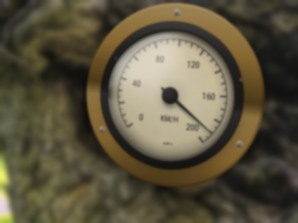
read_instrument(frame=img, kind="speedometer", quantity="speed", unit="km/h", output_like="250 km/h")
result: 190 km/h
